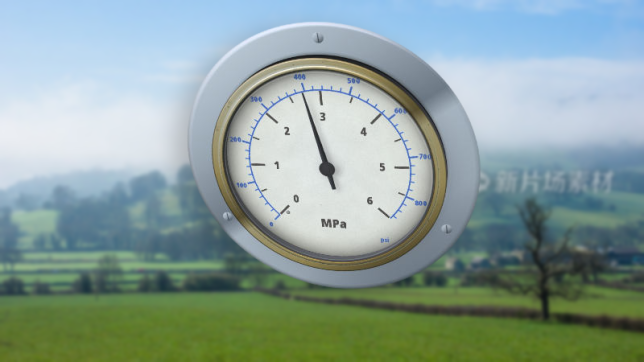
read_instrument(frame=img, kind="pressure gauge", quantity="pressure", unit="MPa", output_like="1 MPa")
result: 2.75 MPa
